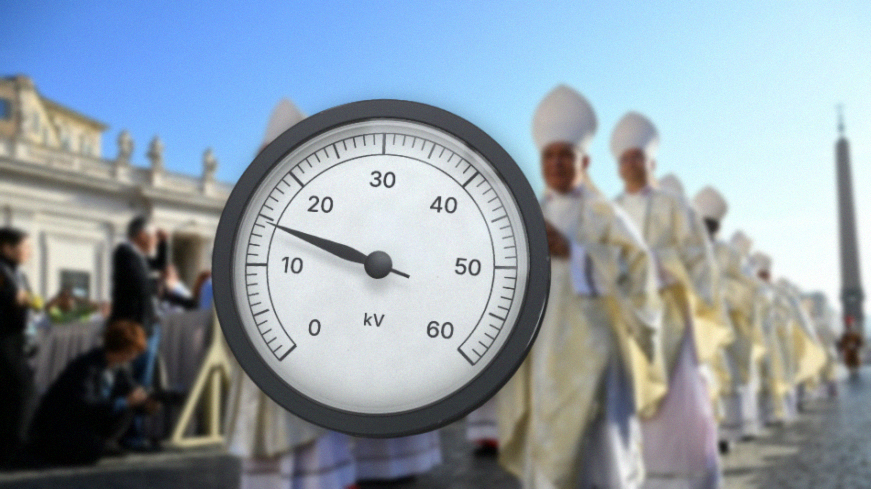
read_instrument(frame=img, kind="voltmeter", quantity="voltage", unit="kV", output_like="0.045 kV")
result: 14.5 kV
